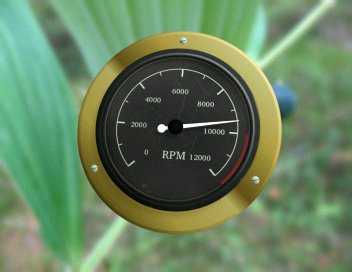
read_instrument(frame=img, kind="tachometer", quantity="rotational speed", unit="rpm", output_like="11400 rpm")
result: 9500 rpm
